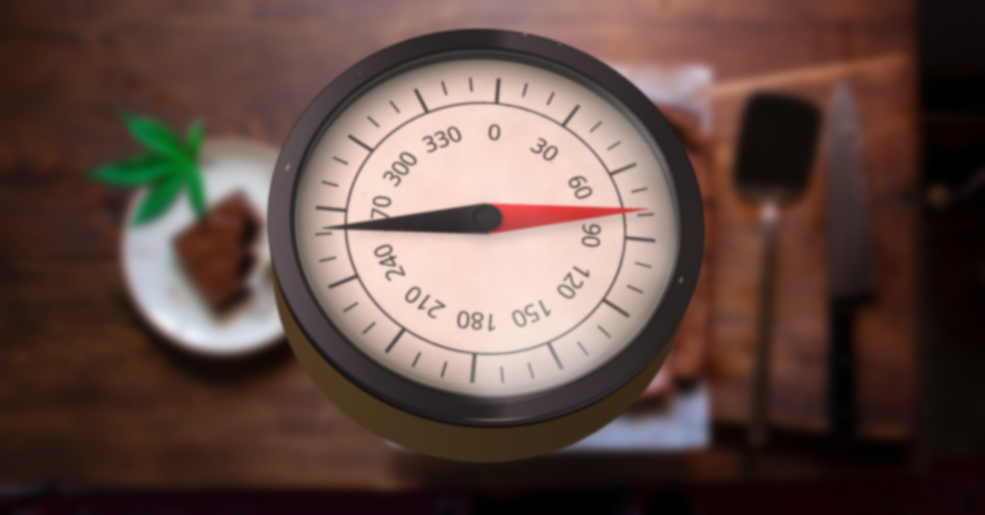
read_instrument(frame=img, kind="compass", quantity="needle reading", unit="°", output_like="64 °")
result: 80 °
